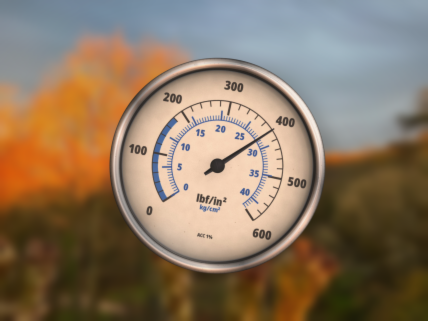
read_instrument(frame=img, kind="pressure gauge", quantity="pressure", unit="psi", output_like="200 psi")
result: 400 psi
